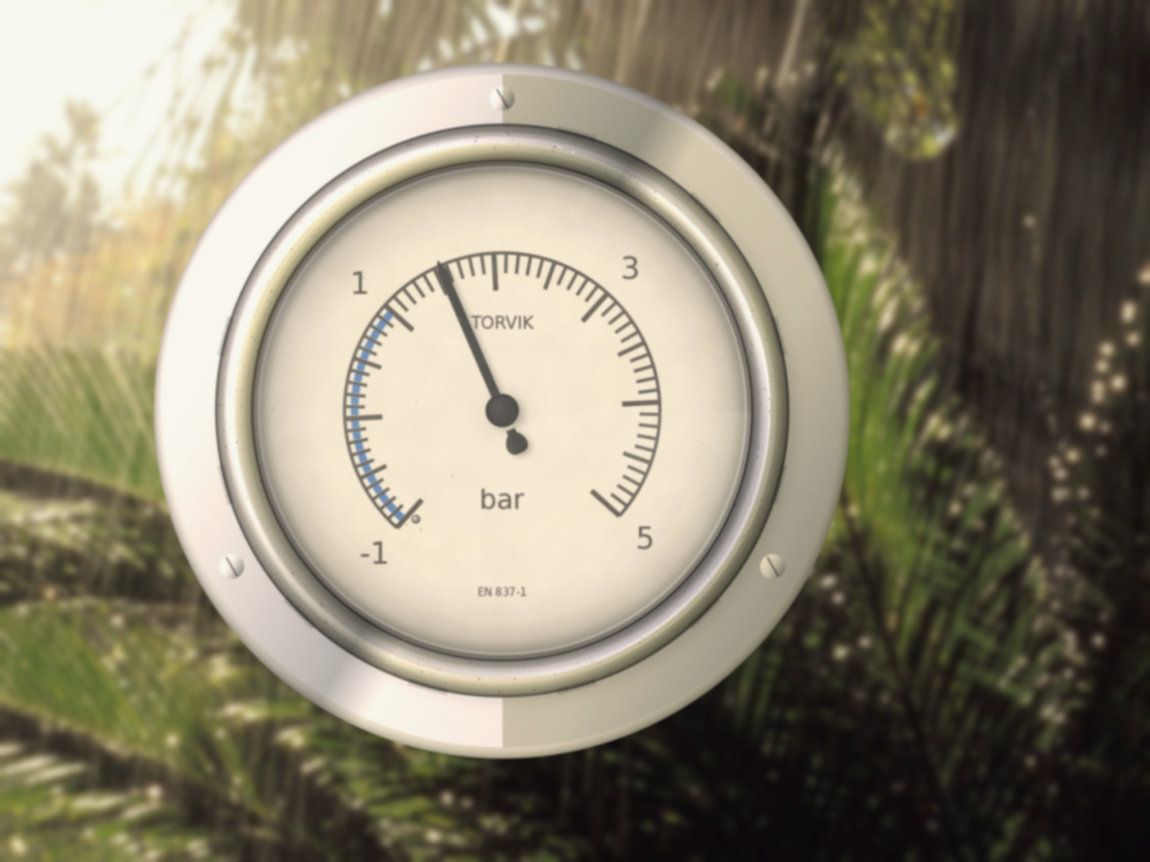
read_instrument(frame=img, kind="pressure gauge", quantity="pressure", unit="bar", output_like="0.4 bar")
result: 1.55 bar
